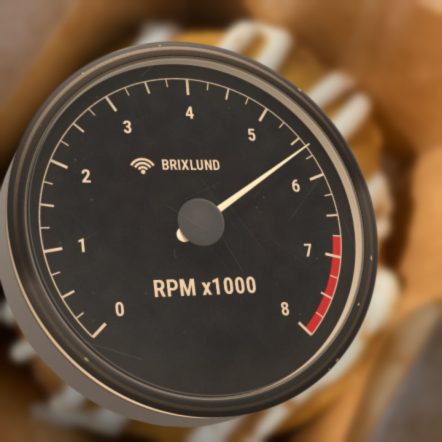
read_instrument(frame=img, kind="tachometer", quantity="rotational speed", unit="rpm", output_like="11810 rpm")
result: 5625 rpm
